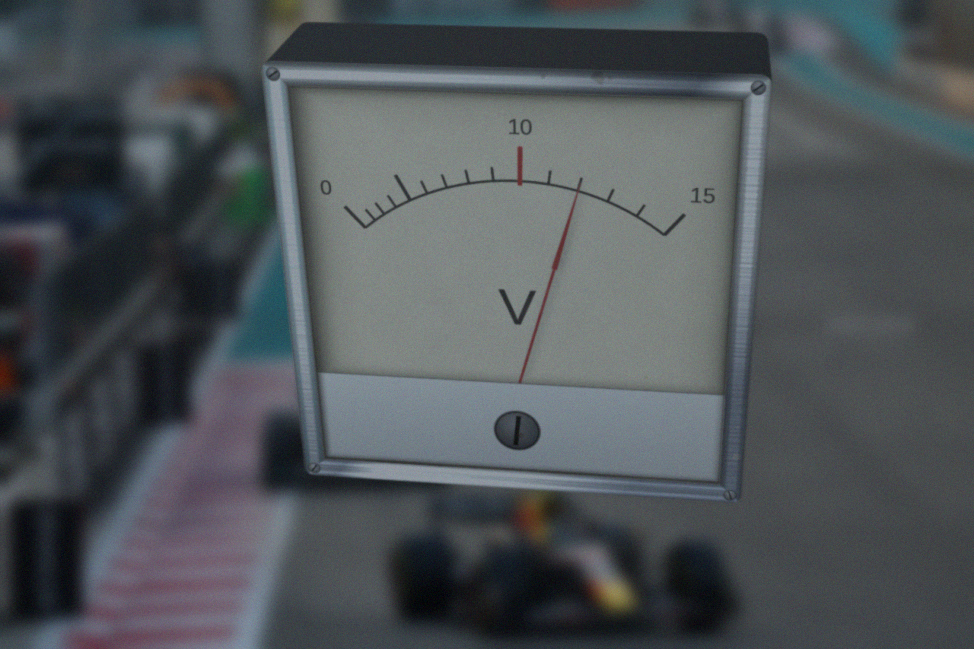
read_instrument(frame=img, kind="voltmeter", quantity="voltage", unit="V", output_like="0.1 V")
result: 12 V
